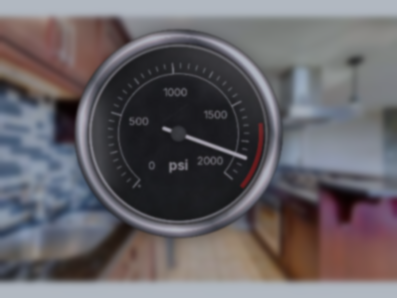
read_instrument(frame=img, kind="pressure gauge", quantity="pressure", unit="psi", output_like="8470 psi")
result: 1850 psi
